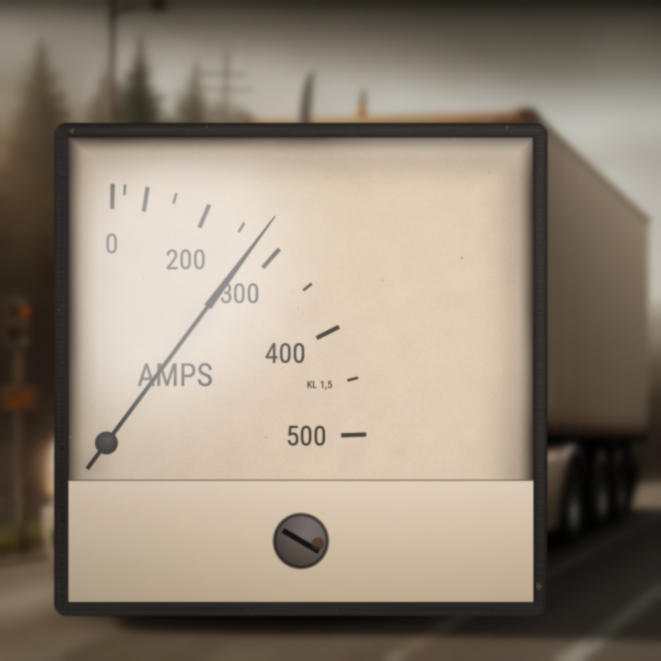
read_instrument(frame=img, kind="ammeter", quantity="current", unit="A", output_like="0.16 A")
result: 275 A
